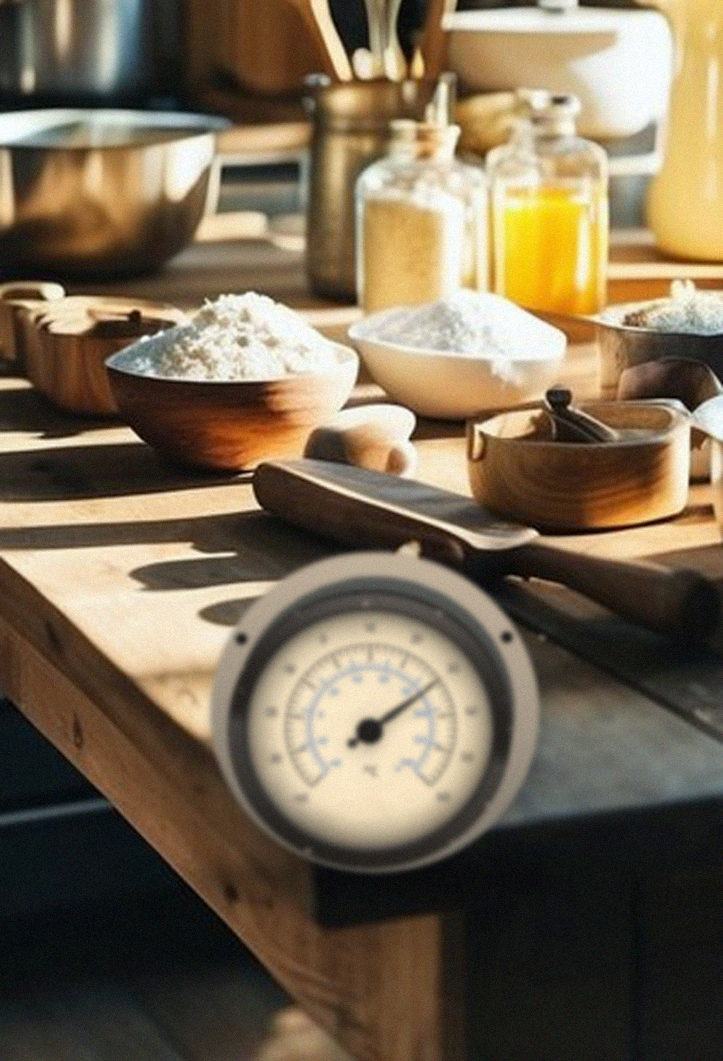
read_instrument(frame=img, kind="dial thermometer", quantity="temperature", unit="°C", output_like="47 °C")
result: 30 °C
